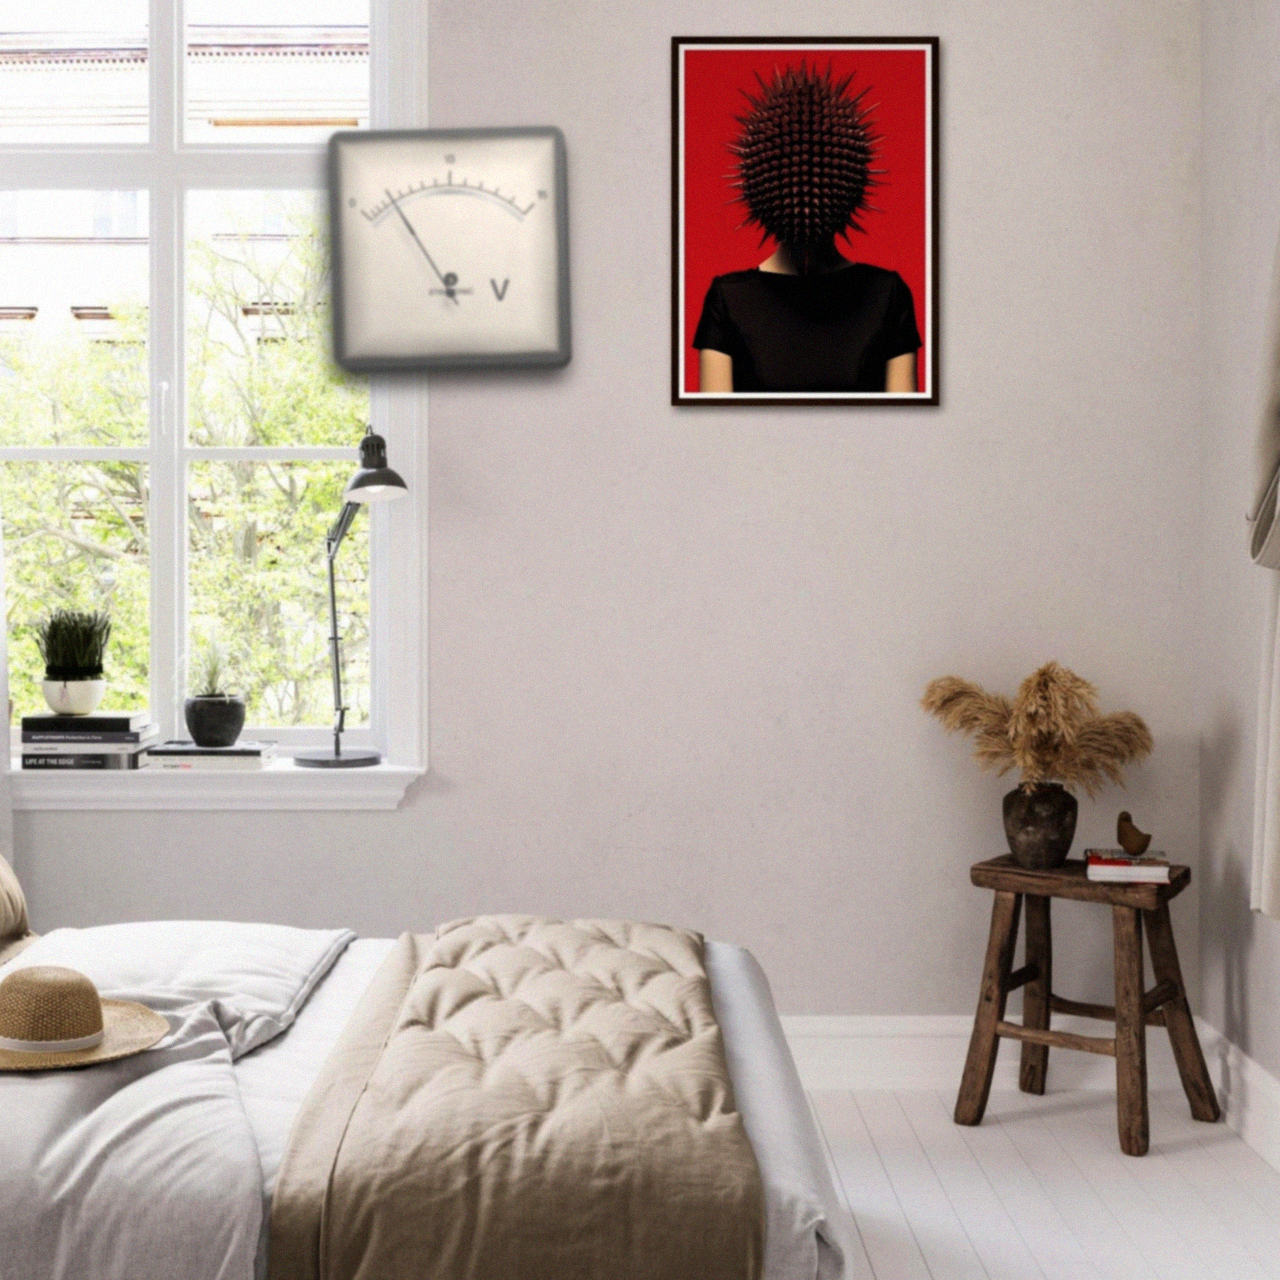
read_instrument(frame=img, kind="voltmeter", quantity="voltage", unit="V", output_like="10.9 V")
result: 5 V
